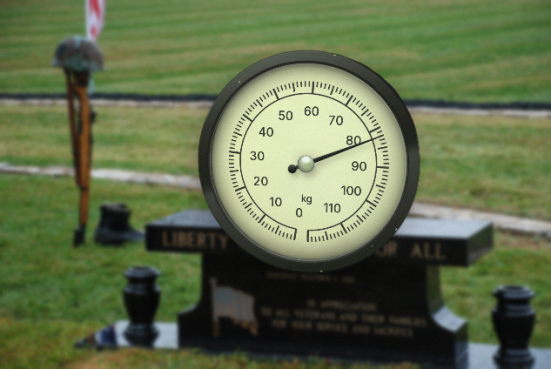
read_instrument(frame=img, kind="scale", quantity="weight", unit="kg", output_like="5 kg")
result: 82 kg
